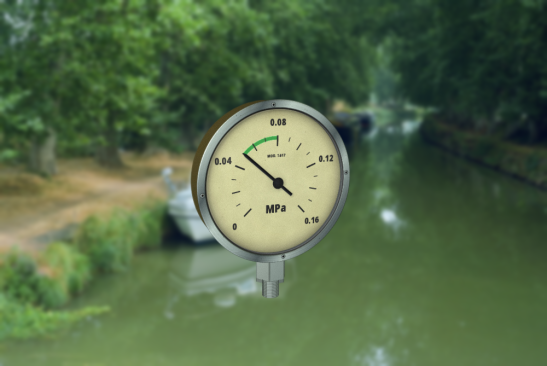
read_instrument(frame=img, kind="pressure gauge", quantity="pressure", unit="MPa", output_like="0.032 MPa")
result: 0.05 MPa
